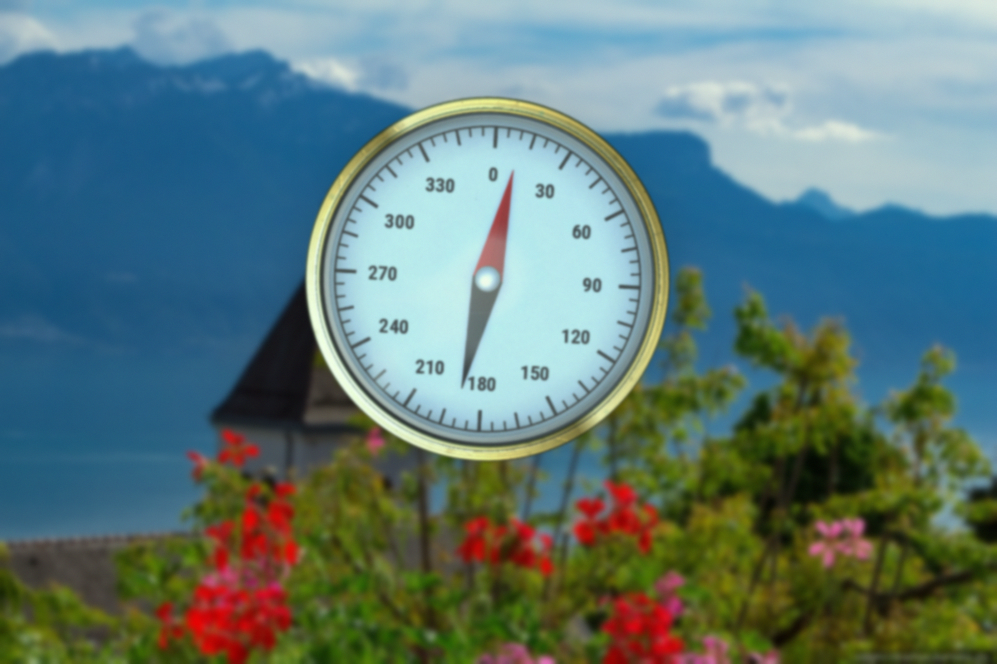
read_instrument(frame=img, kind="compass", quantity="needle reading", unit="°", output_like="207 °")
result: 10 °
